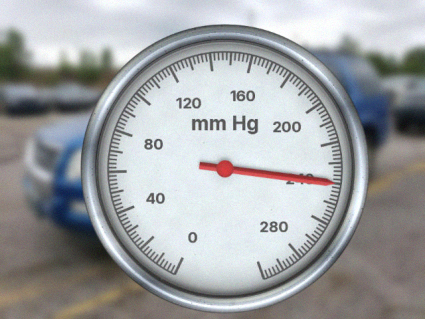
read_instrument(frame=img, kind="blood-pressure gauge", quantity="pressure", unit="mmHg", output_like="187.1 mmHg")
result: 240 mmHg
